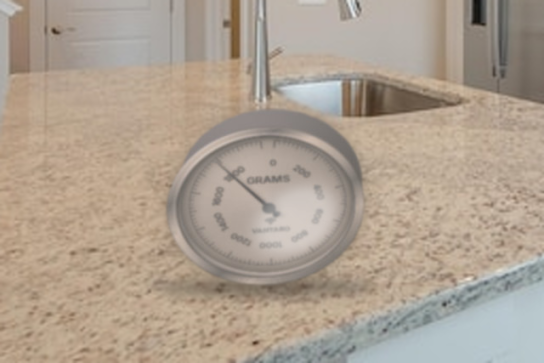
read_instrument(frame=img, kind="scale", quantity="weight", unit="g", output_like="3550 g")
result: 1800 g
